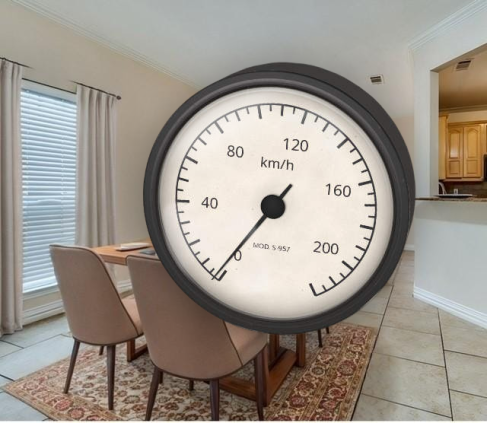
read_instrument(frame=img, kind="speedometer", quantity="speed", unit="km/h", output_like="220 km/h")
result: 2.5 km/h
